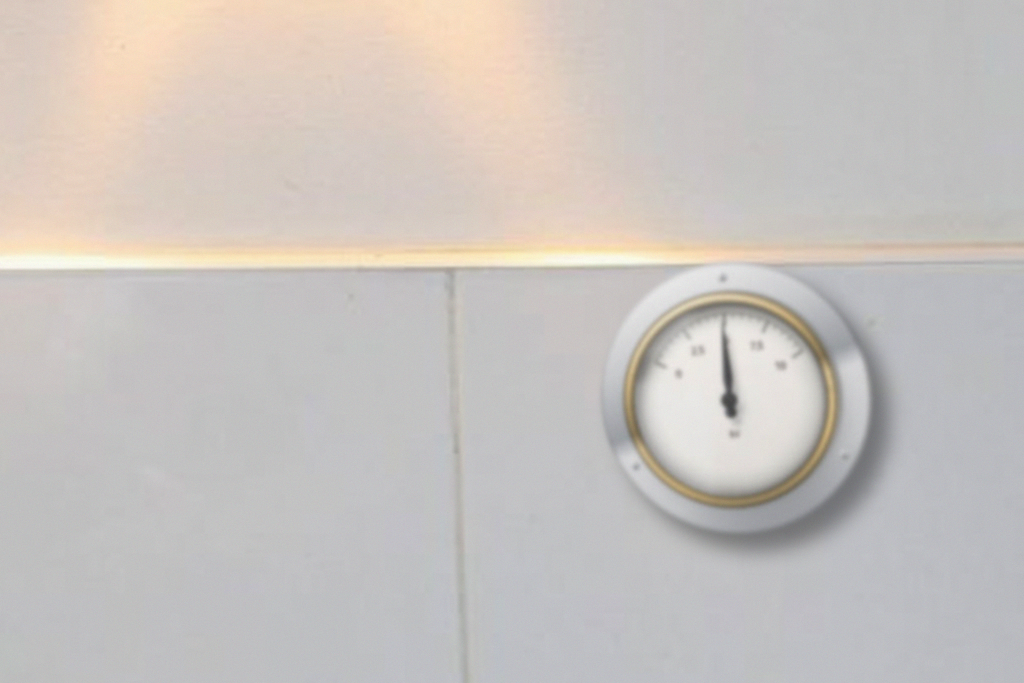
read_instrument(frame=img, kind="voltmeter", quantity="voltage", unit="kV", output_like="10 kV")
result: 5 kV
